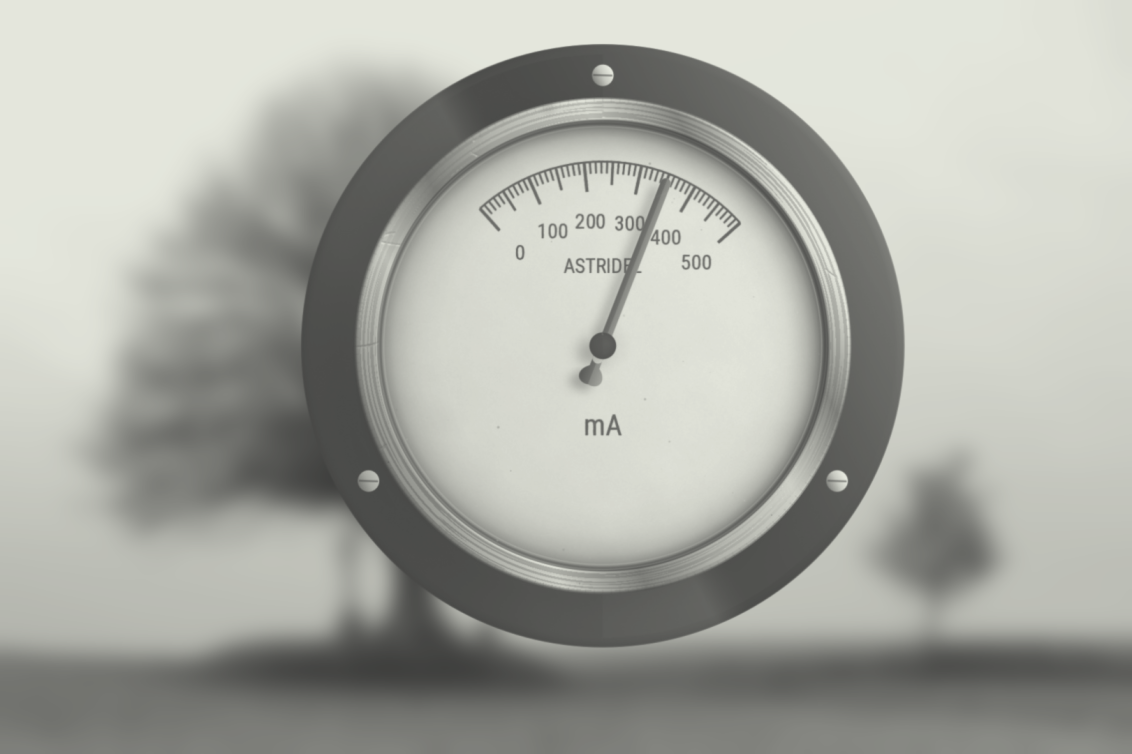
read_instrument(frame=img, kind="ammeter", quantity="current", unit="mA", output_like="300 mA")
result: 350 mA
